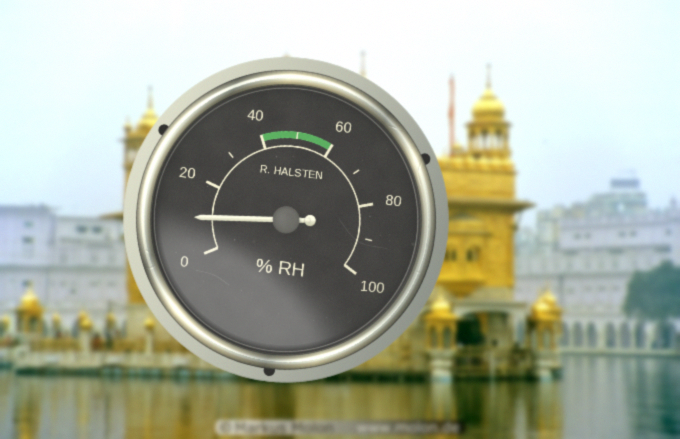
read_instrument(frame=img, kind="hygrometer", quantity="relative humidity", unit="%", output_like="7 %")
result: 10 %
